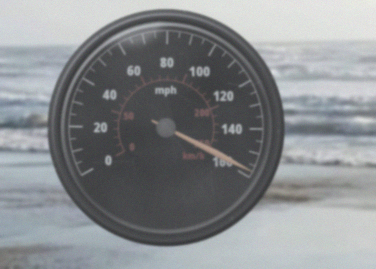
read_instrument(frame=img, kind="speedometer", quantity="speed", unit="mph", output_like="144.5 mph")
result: 157.5 mph
